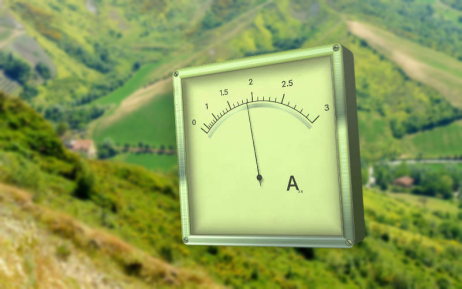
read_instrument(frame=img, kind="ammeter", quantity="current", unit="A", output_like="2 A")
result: 1.9 A
